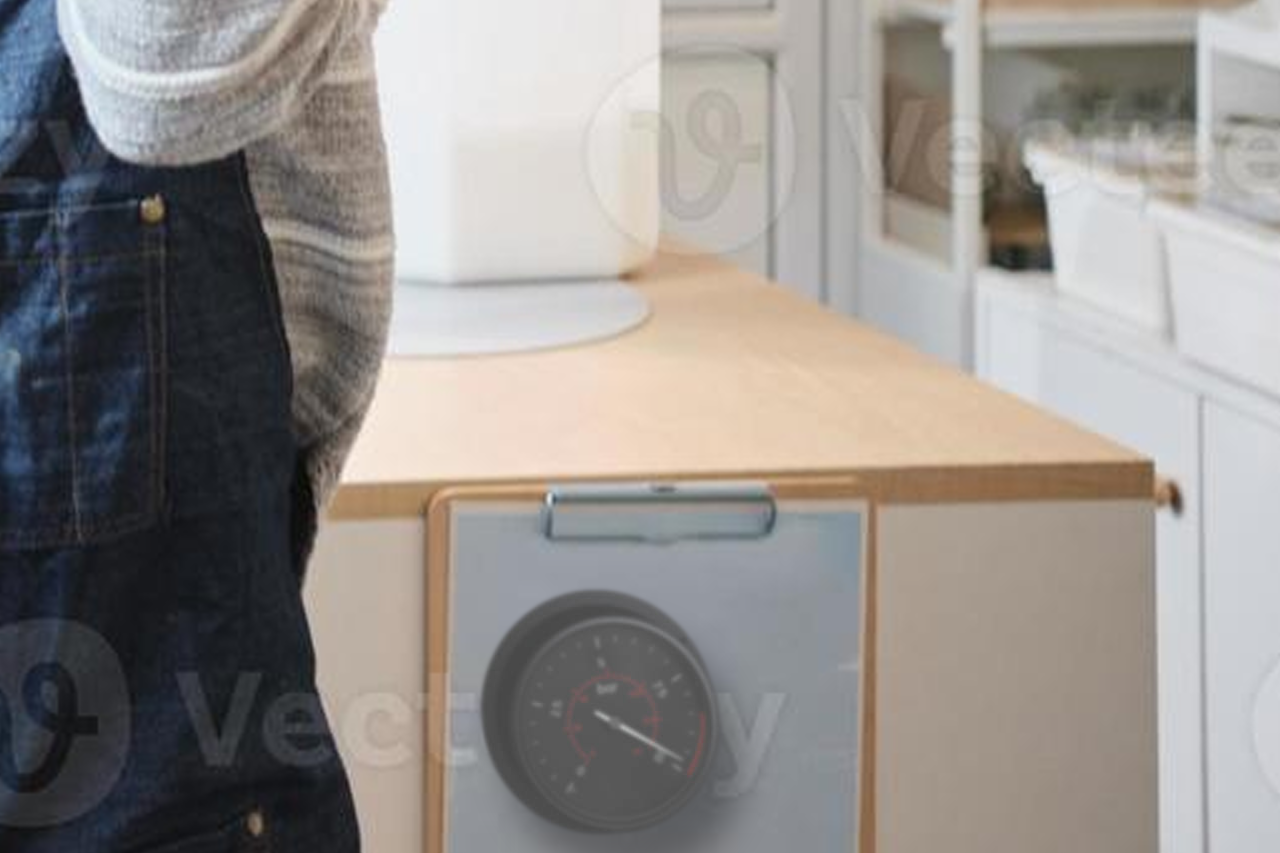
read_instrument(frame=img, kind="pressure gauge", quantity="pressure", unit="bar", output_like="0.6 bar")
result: 9.75 bar
